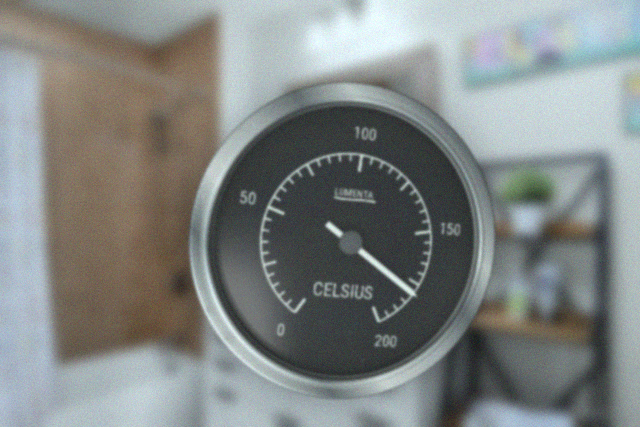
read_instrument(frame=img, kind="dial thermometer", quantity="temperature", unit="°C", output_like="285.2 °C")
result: 180 °C
